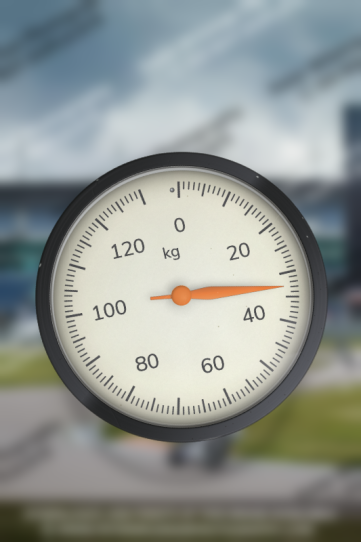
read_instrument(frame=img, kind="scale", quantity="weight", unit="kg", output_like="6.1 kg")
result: 33 kg
